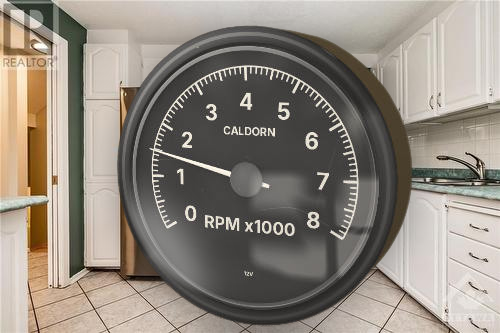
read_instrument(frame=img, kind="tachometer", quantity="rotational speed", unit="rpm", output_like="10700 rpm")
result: 1500 rpm
